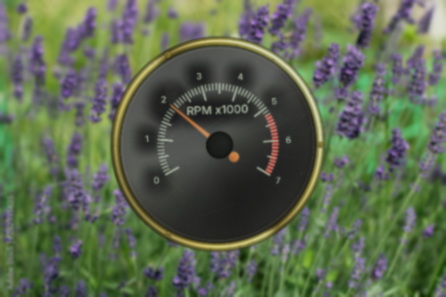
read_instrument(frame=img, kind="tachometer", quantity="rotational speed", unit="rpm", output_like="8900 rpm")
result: 2000 rpm
